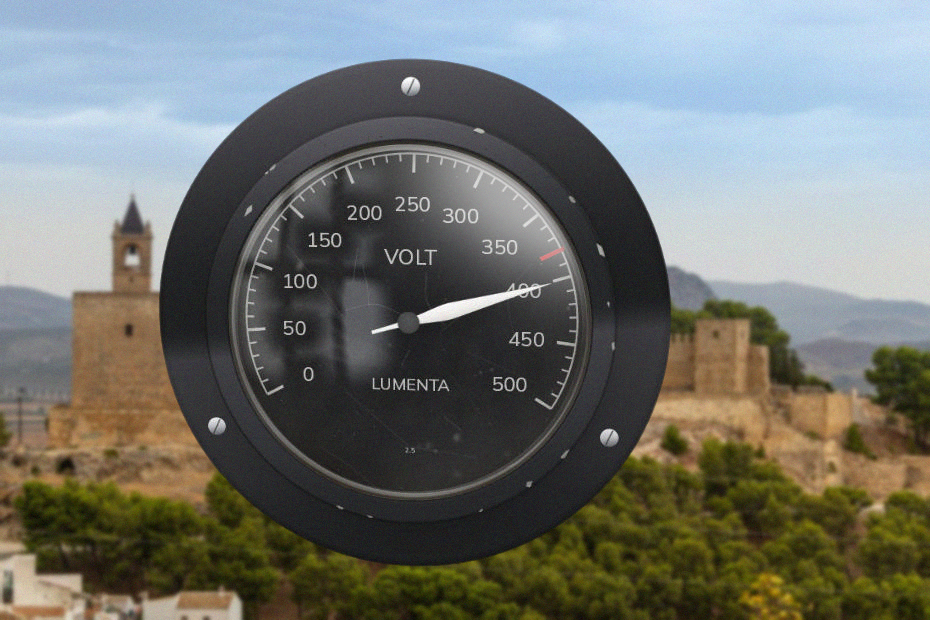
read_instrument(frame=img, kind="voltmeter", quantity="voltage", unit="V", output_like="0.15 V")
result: 400 V
